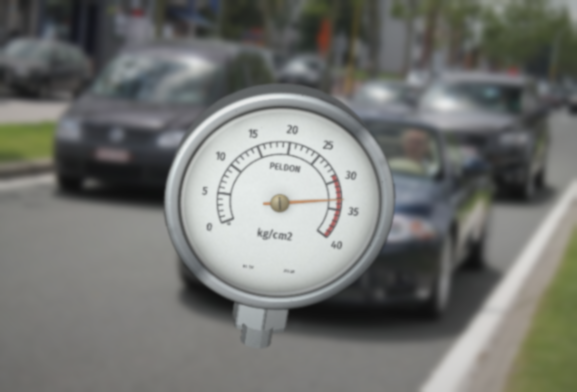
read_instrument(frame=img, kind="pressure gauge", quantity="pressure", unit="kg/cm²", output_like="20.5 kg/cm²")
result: 33 kg/cm²
